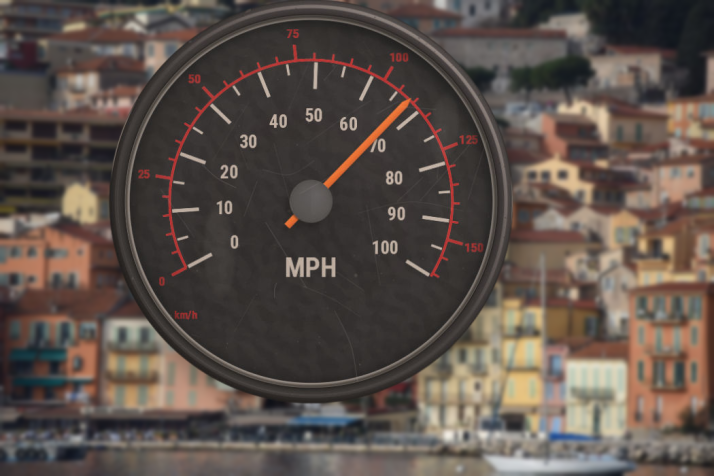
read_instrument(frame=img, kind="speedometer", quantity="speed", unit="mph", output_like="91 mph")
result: 67.5 mph
